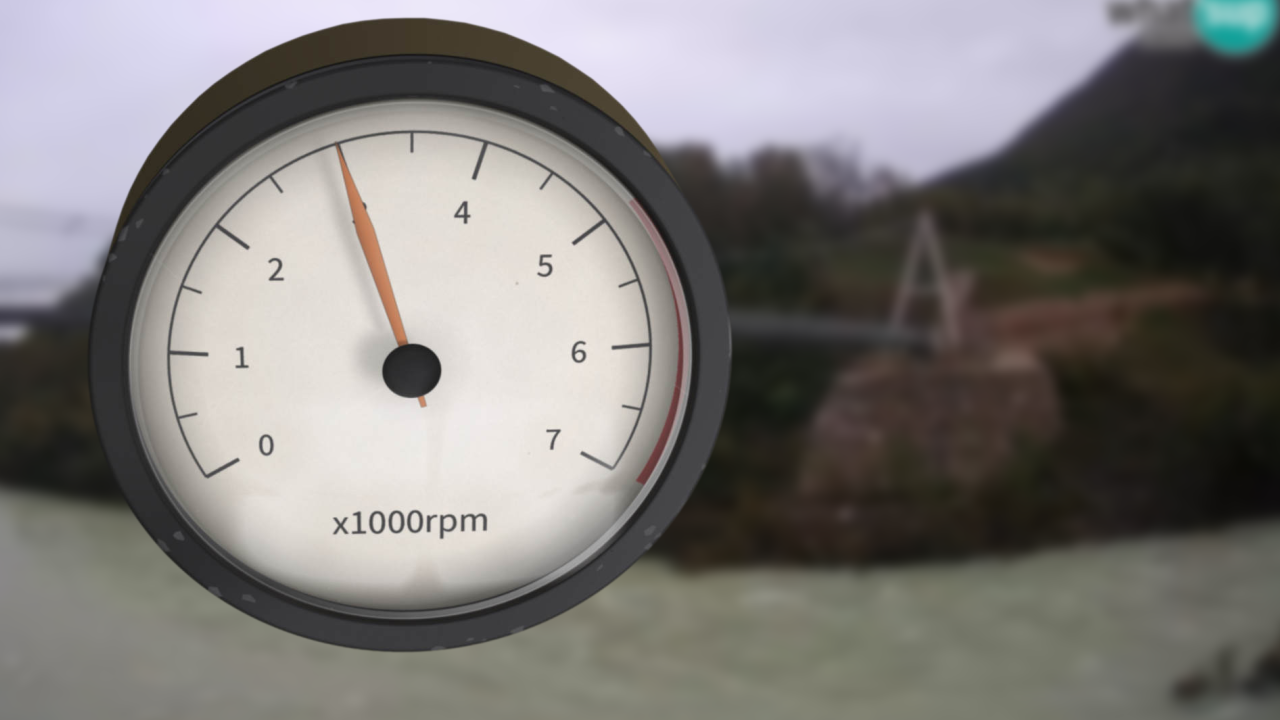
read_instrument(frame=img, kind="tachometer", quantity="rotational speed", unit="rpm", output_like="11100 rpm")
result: 3000 rpm
